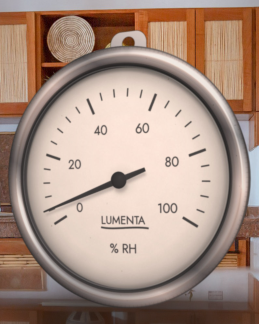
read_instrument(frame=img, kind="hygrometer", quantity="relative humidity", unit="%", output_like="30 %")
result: 4 %
